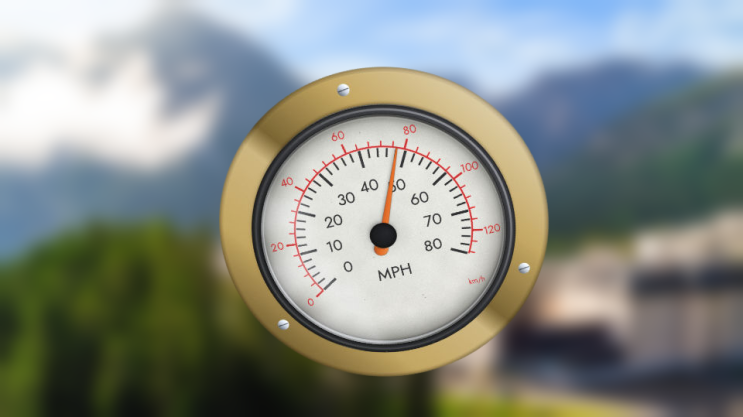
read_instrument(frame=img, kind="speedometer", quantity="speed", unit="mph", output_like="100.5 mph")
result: 48 mph
